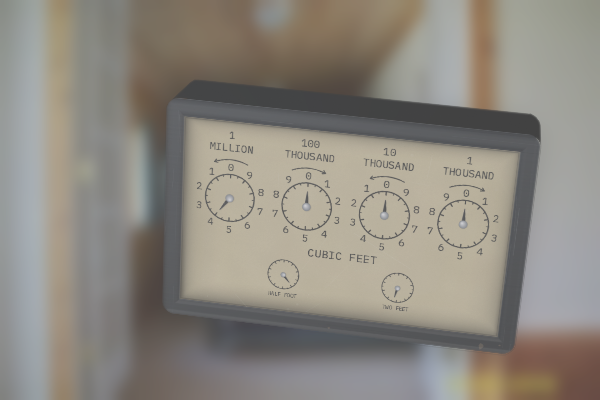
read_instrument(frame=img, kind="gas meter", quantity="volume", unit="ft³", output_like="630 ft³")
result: 400000 ft³
